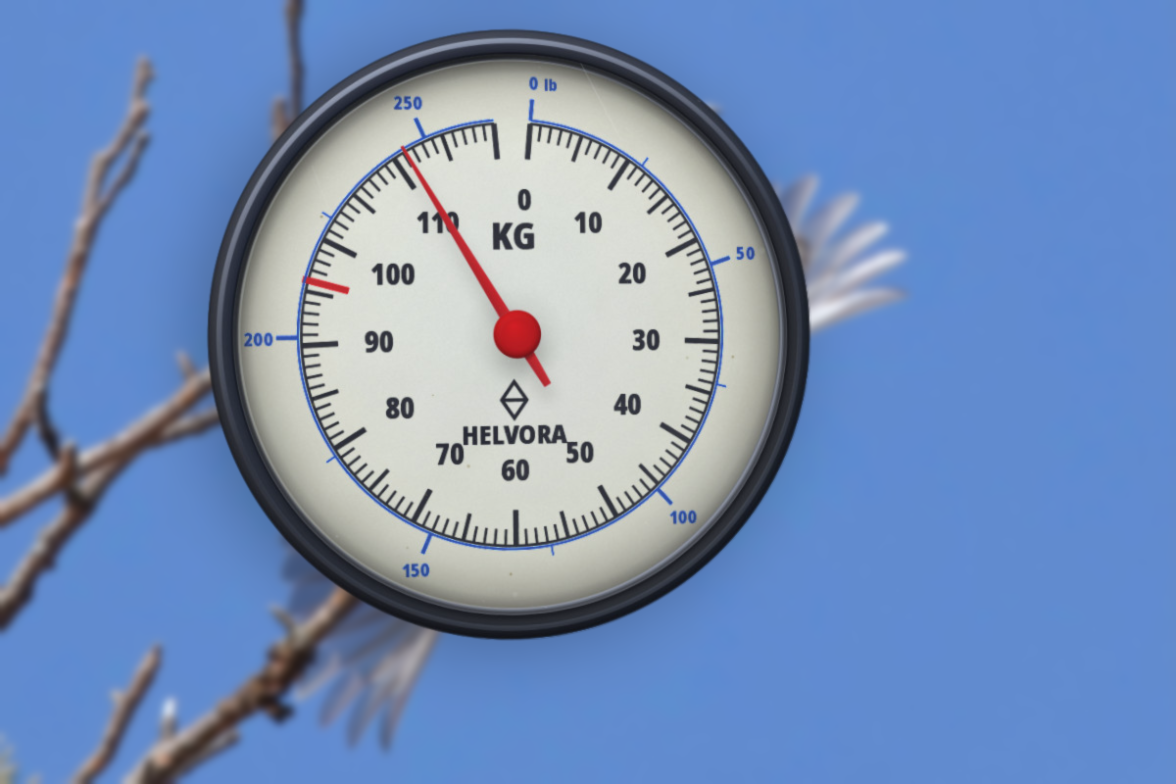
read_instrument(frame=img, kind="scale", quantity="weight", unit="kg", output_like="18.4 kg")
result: 111 kg
